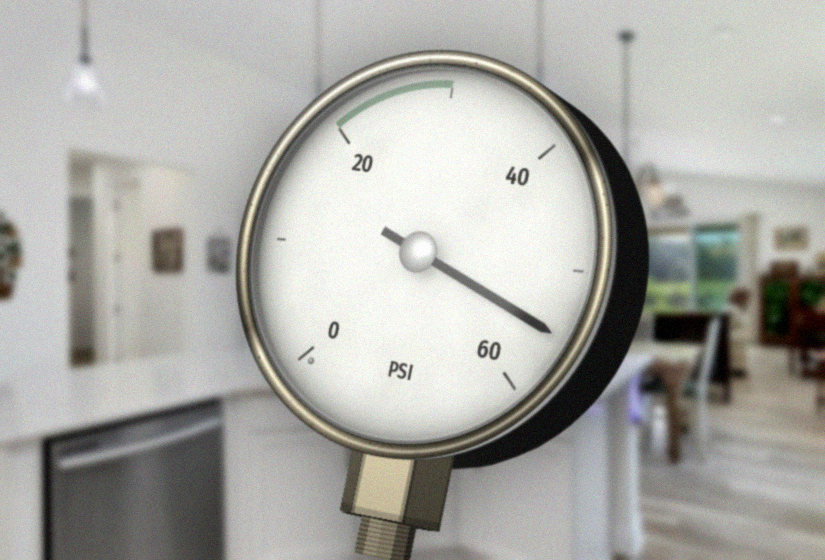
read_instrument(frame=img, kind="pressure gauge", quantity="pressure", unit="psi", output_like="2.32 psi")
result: 55 psi
